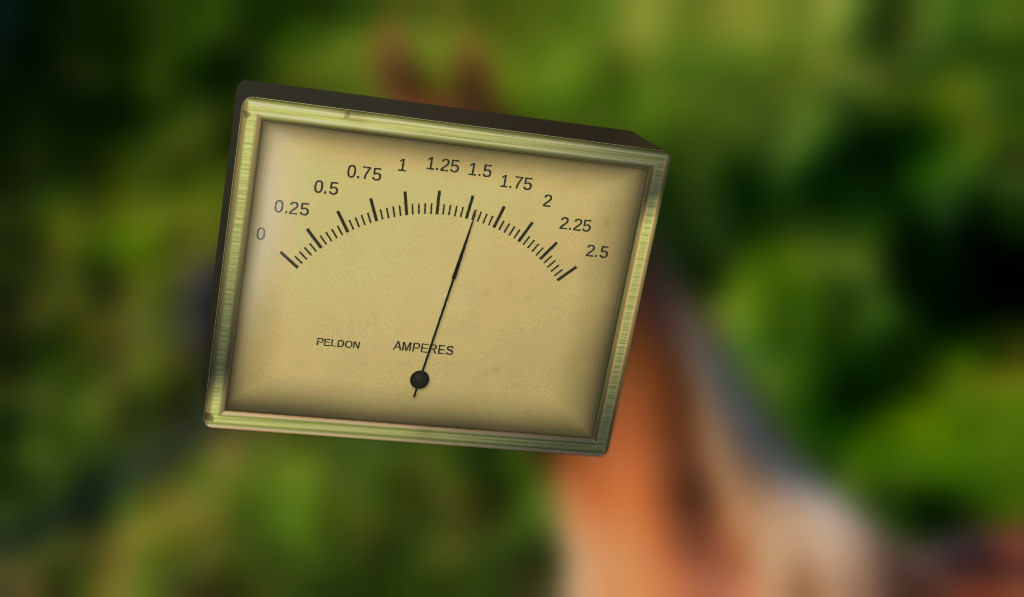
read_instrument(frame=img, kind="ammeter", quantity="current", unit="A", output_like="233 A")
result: 1.55 A
